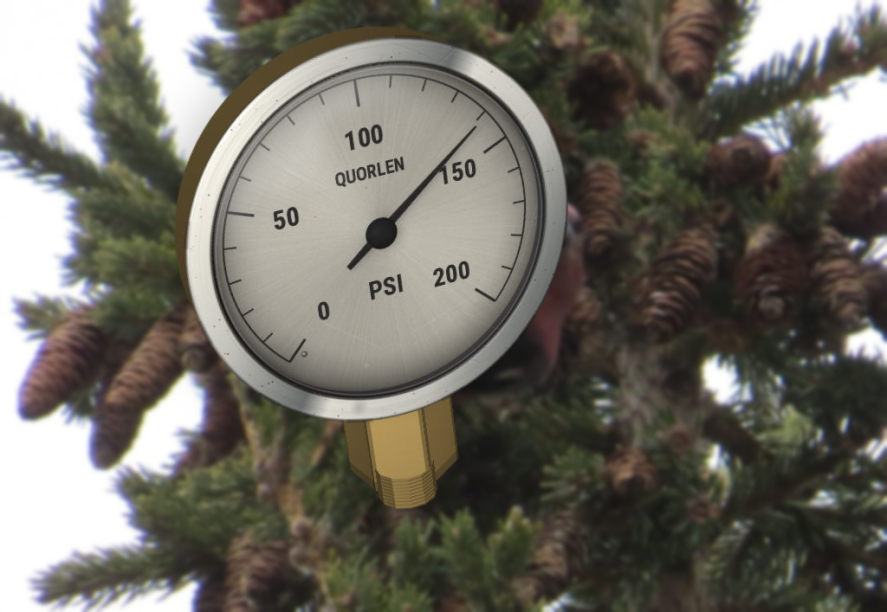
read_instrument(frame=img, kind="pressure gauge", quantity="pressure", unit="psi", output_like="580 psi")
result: 140 psi
